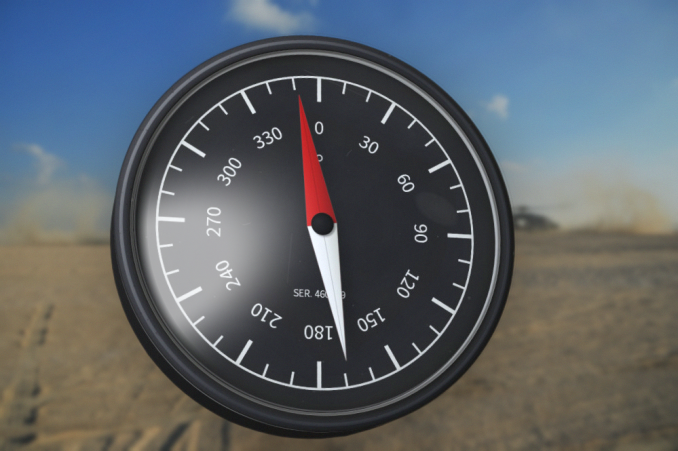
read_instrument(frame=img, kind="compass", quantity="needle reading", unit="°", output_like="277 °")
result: 350 °
